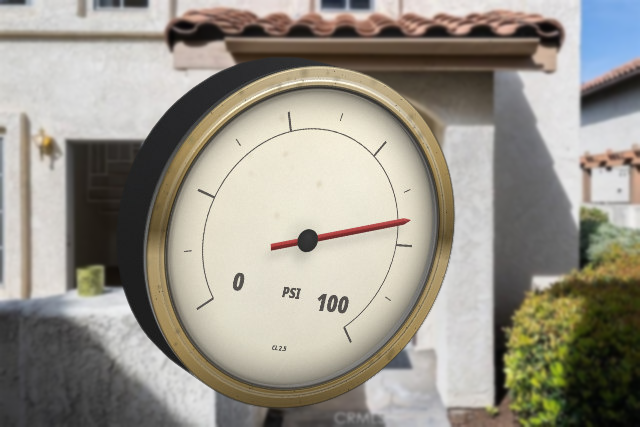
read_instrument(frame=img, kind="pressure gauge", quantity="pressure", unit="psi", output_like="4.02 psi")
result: 75 psi
